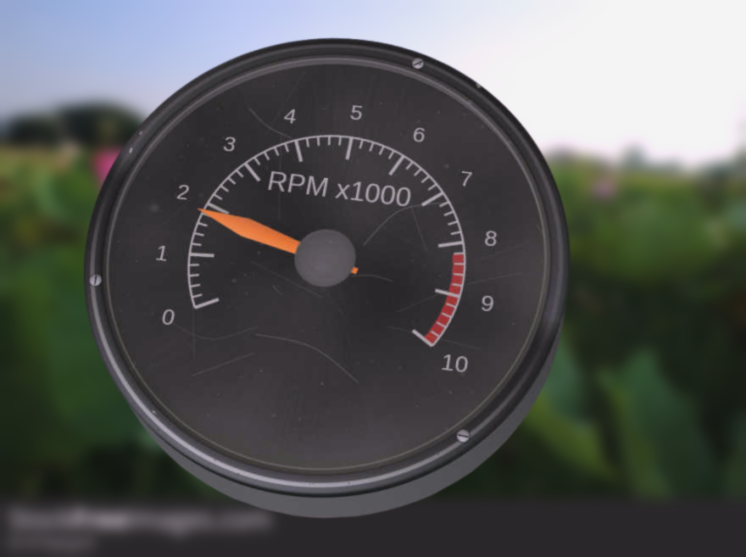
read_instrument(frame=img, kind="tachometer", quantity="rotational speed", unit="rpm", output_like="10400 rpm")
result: 1800 rpm
